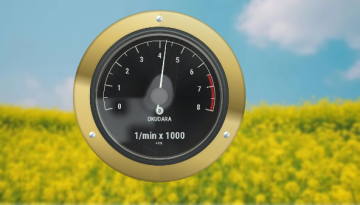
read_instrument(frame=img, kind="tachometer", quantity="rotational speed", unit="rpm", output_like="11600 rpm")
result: 4250 rpm
